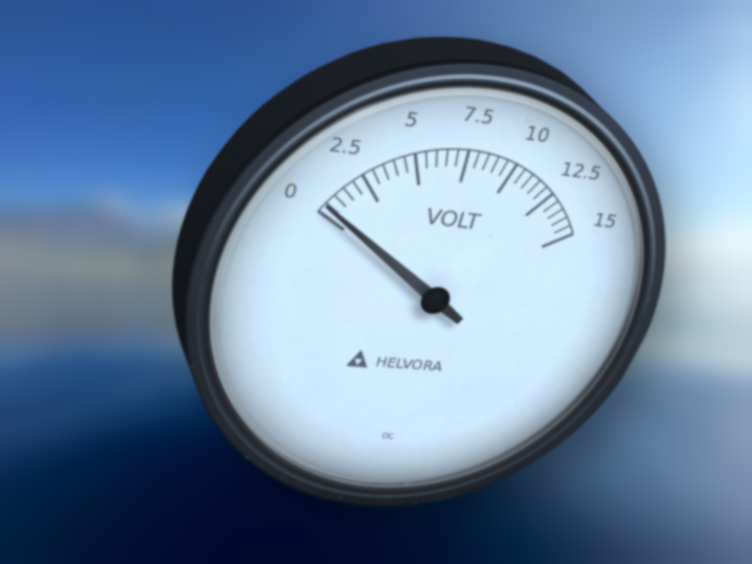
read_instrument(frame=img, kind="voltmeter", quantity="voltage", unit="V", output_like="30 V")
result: 0.5 V
